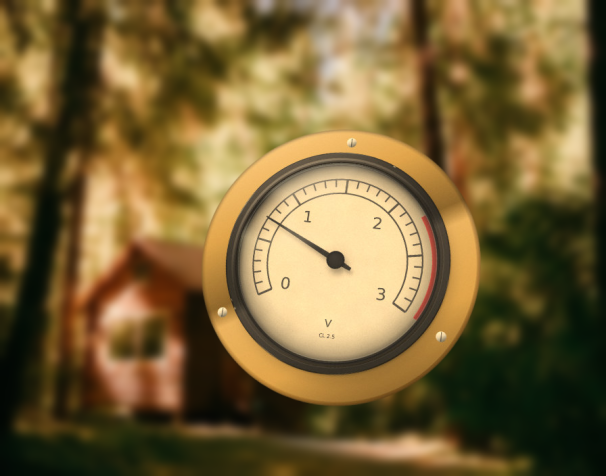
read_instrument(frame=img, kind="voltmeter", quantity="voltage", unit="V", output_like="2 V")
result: 0.7 V
